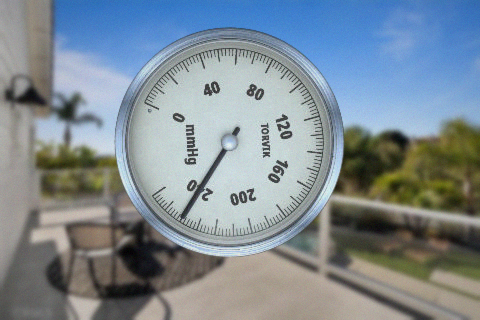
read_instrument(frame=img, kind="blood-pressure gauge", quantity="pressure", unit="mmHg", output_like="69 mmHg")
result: 240 mmHg
